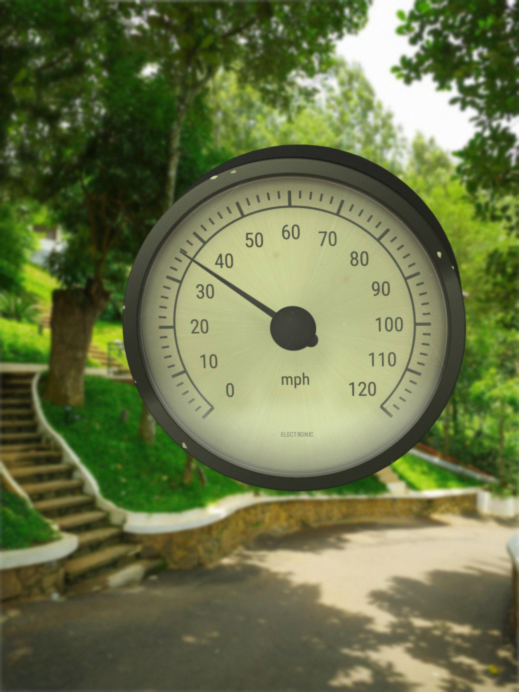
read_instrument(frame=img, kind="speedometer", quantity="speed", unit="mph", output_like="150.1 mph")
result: 36 mph
